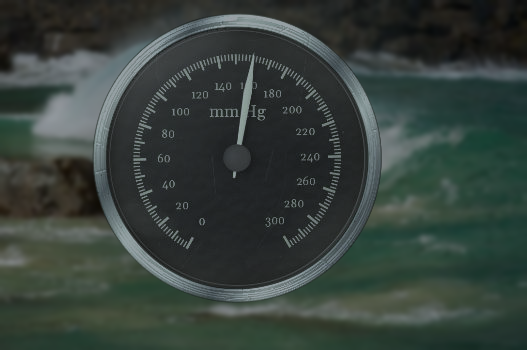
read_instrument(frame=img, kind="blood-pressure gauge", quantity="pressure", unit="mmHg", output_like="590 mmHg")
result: 160 mmHg
